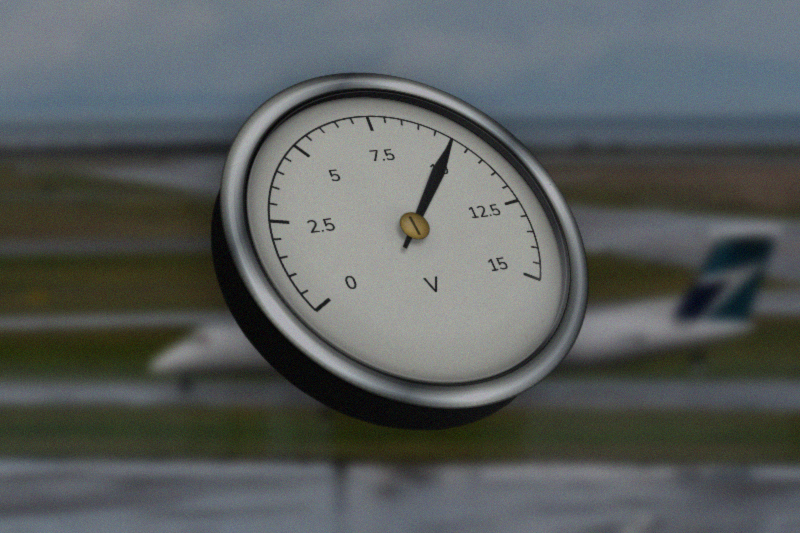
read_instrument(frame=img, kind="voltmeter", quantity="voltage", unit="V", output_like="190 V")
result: 10 V
